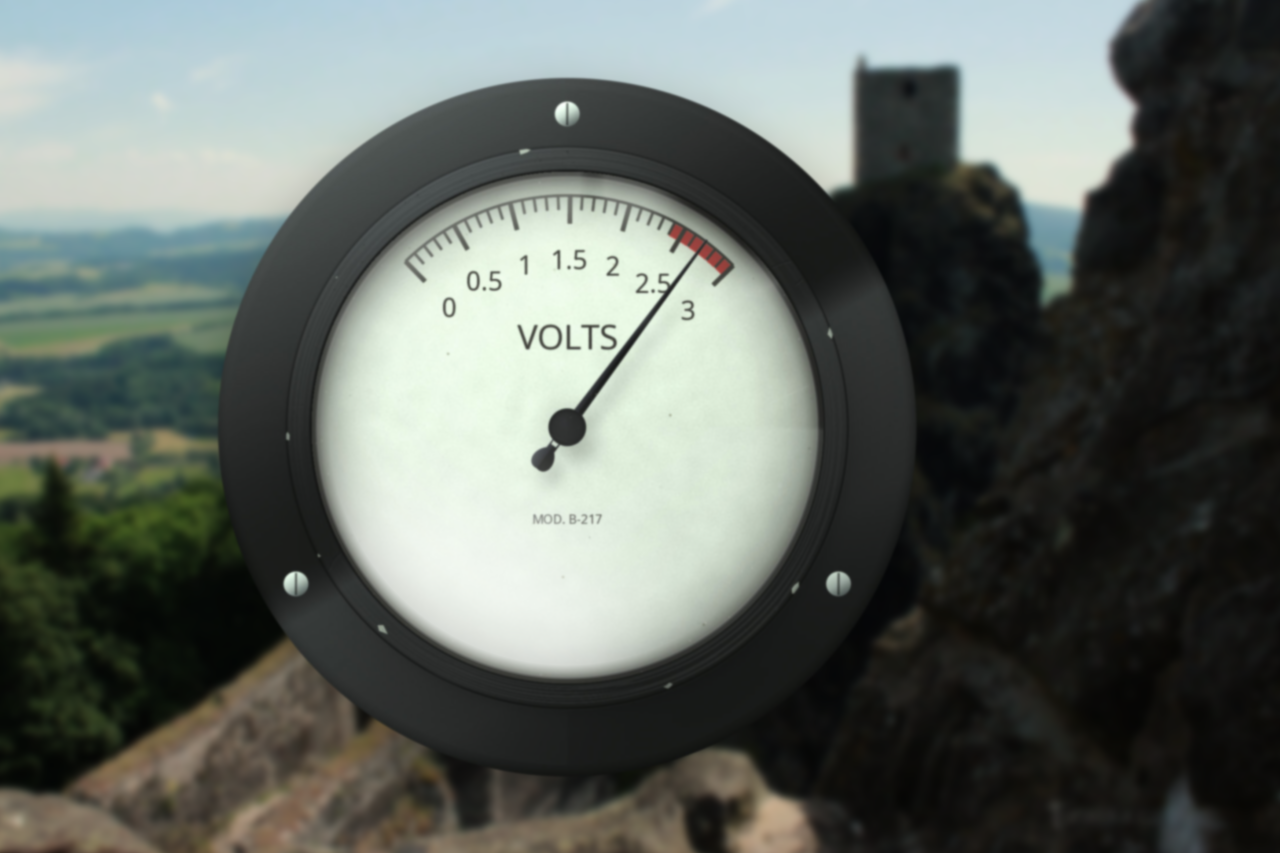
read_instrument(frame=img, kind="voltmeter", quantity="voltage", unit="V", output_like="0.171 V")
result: 2.7 V
